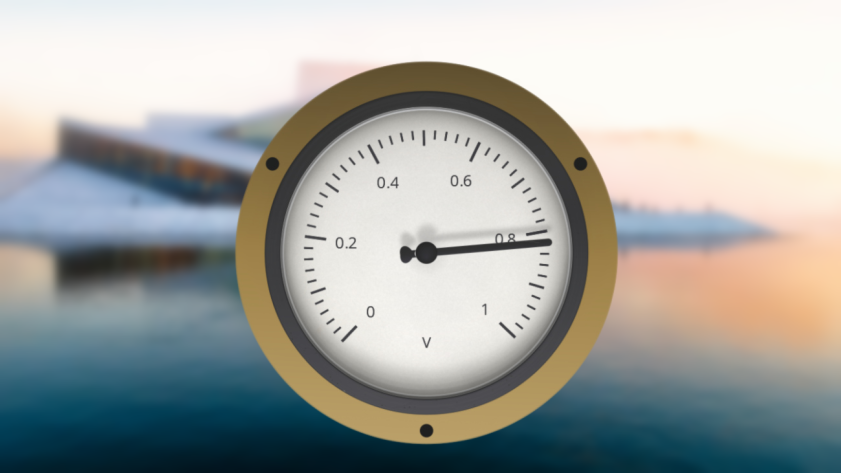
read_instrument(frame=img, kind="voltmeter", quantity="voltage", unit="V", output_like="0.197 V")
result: 0.82 V
